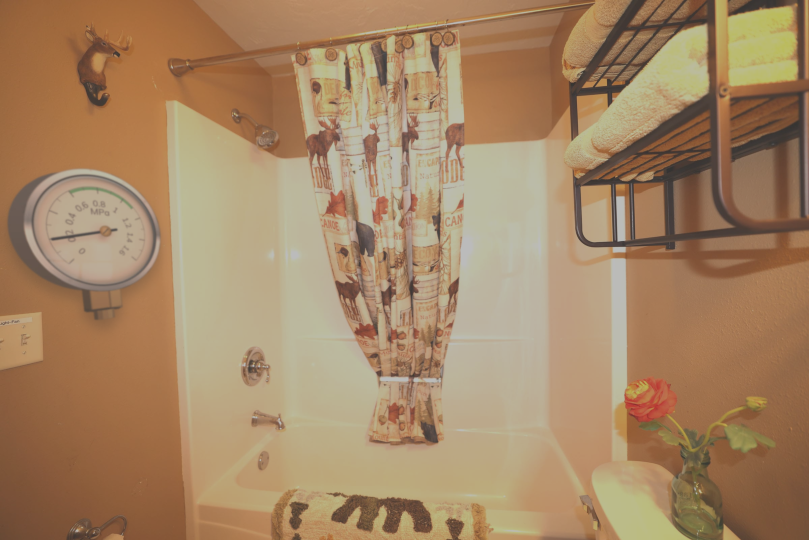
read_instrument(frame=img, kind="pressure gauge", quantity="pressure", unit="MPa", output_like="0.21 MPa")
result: 0.2 MPa
